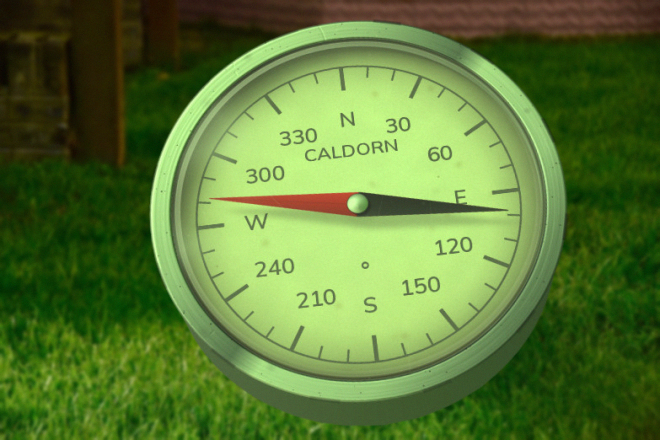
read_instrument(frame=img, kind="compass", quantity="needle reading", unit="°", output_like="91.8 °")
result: 280 °
